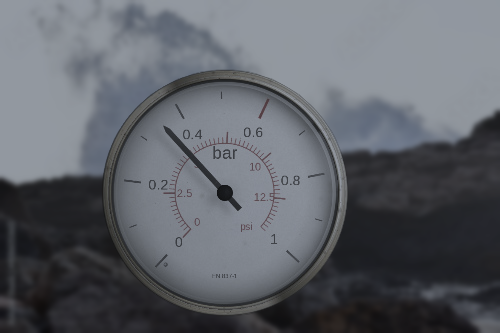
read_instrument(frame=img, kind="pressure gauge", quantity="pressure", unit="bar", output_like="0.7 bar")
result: 0.35 bar
